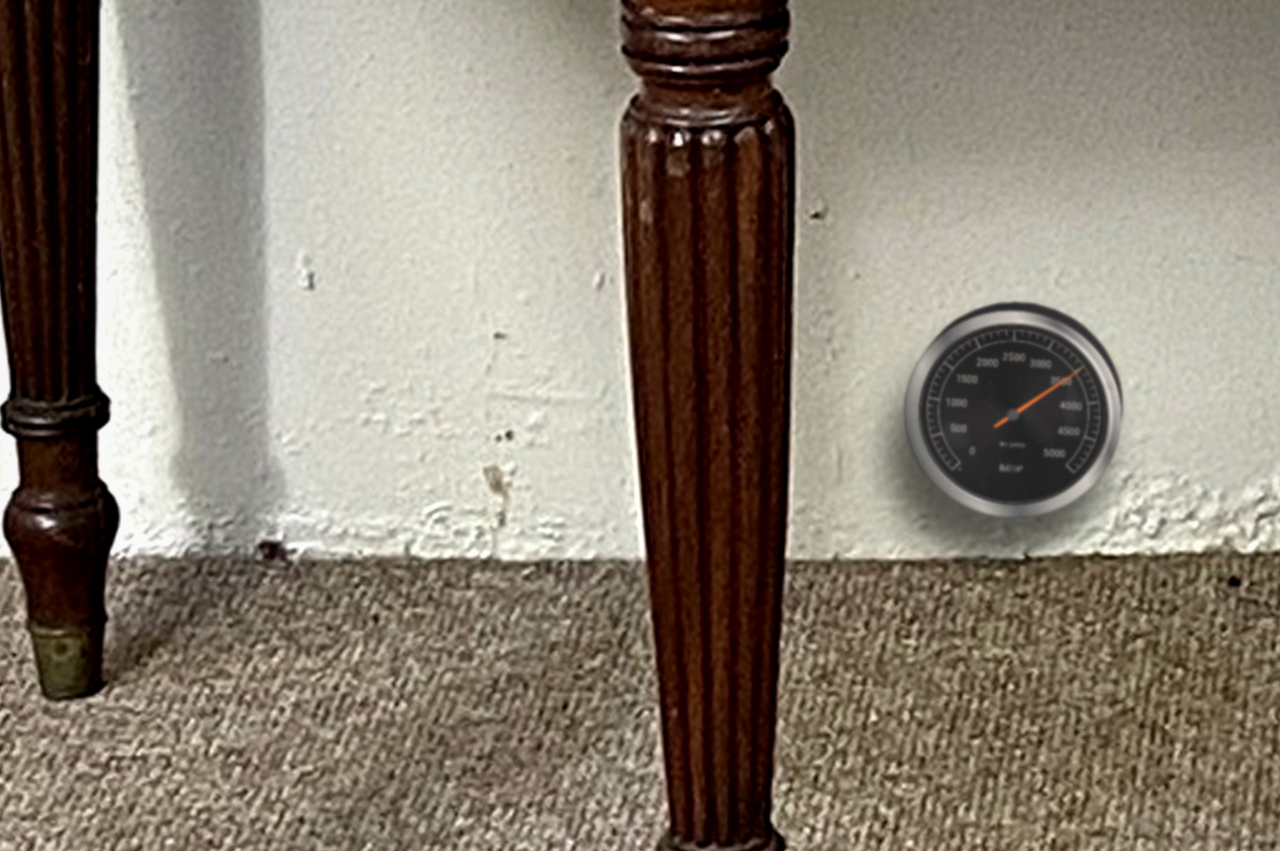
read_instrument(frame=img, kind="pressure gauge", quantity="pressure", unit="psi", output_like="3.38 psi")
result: 3500 psi
